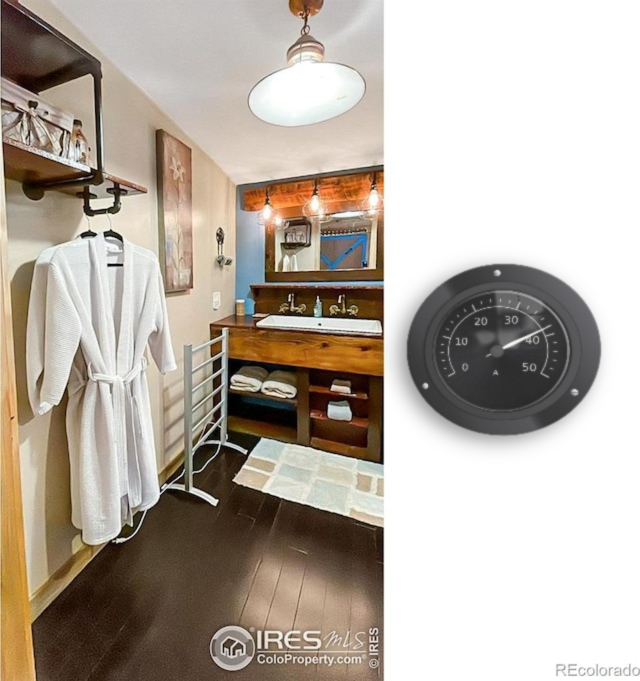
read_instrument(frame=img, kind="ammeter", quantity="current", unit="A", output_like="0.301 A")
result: 38 A
